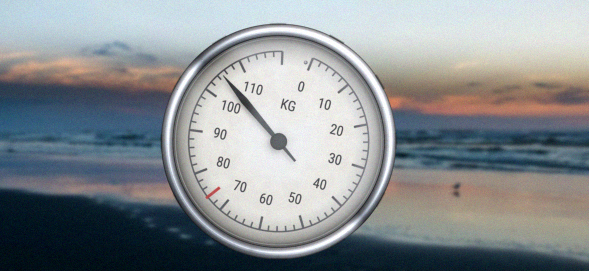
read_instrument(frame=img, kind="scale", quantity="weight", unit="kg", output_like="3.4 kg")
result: 105 kg
